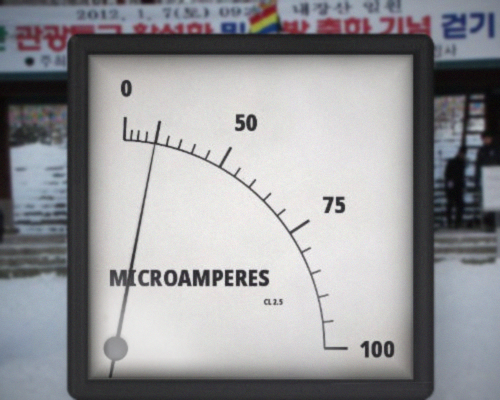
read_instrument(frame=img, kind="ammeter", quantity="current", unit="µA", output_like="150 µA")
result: 25 µA
